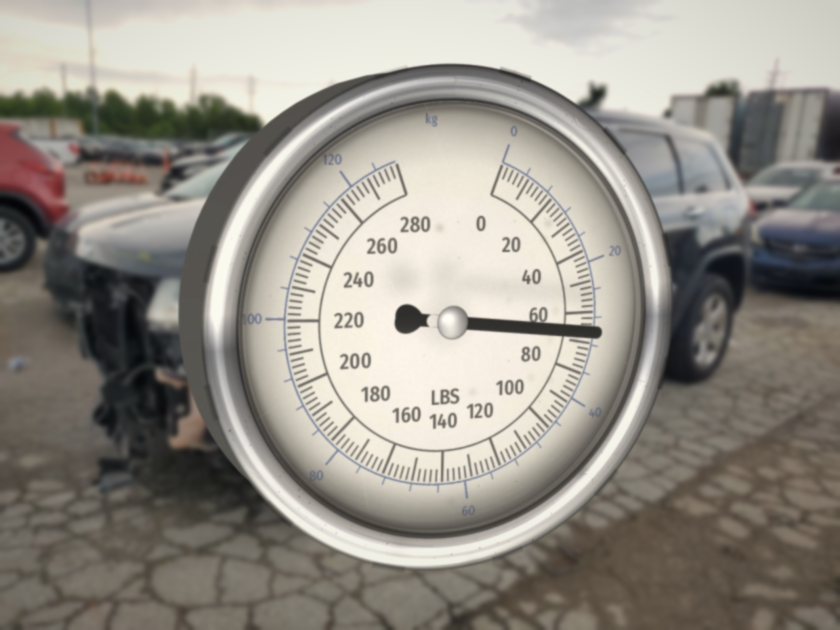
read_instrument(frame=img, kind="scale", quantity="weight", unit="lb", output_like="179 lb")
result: 66 lb
